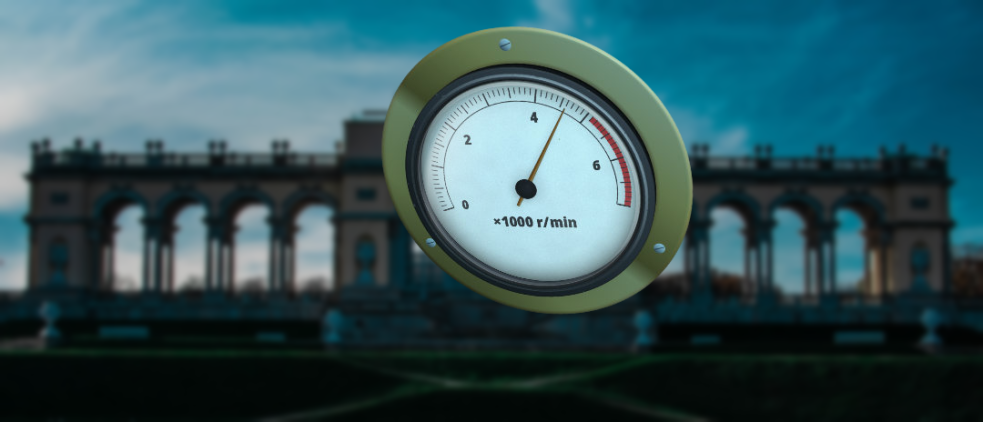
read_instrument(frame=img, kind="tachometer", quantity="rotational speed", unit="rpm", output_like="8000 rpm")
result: 4600 rpm
